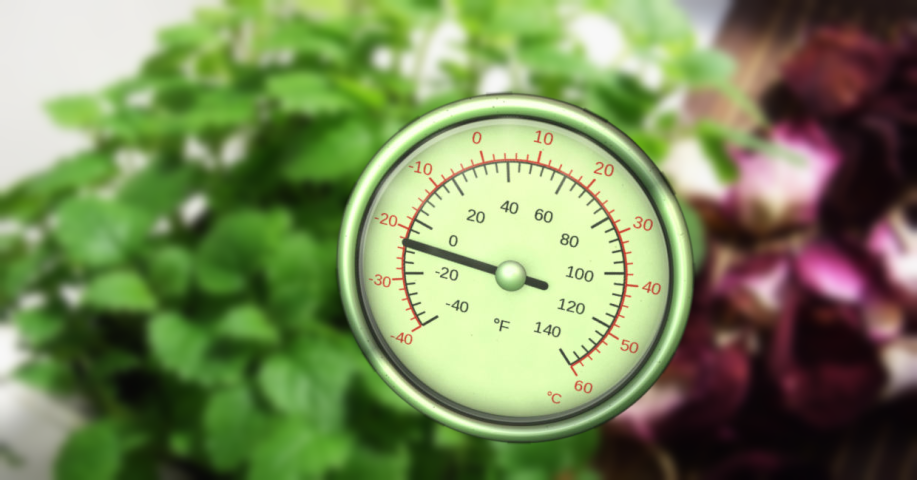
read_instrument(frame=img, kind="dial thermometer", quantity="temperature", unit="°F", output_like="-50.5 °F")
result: -8 °F
